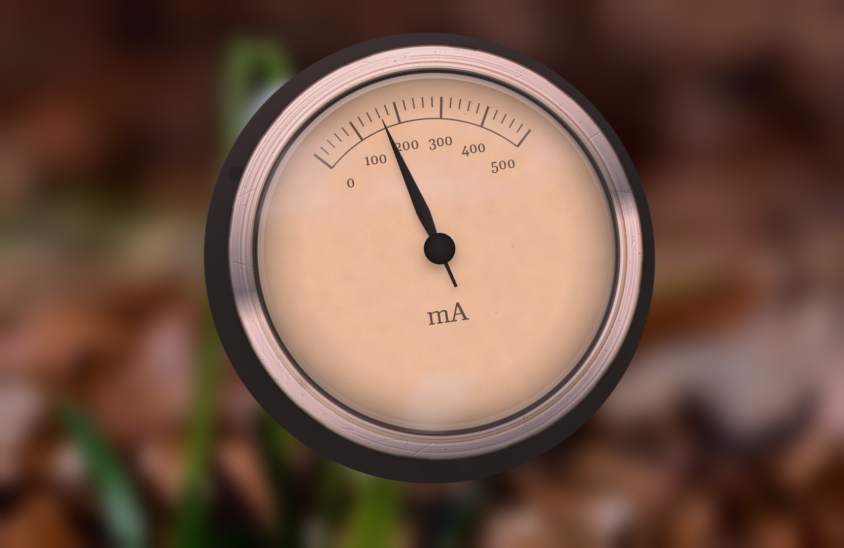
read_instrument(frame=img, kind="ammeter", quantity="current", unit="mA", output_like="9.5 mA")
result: 160 mA
